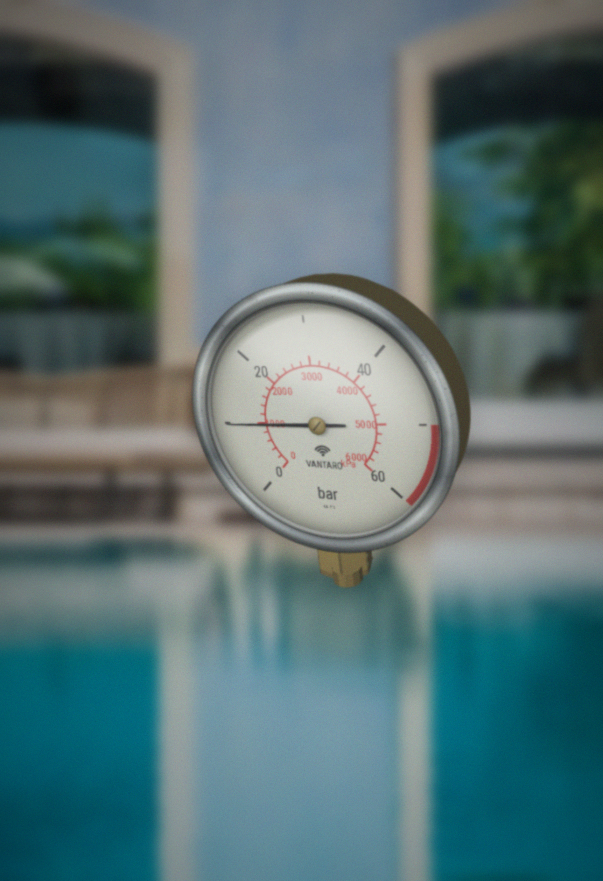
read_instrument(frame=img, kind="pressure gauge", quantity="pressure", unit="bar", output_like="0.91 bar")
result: 10 bar
